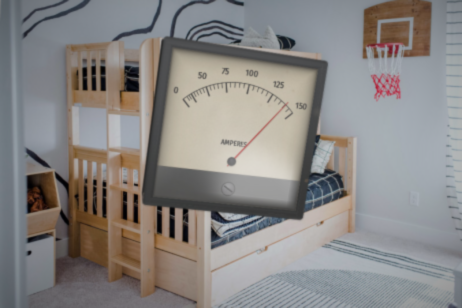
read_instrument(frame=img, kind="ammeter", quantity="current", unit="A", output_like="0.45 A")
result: 140 A
